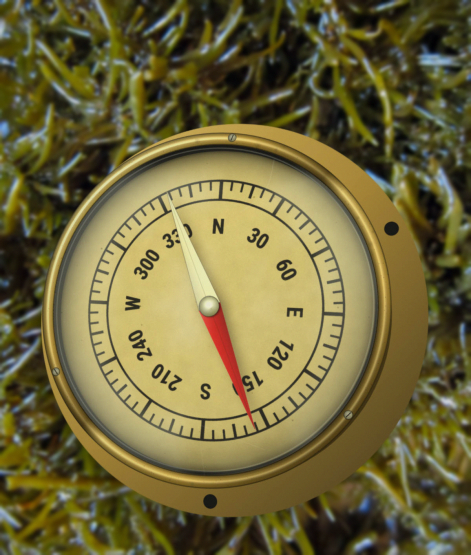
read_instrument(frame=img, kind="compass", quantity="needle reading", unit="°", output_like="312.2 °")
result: 155 °
